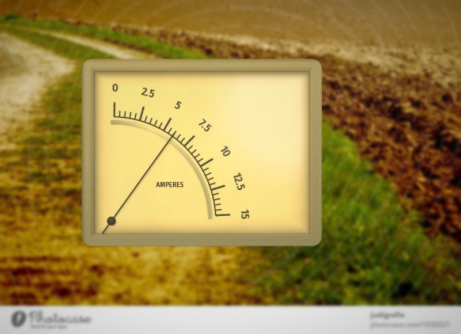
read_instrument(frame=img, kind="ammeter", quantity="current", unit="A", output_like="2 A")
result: 6 A
